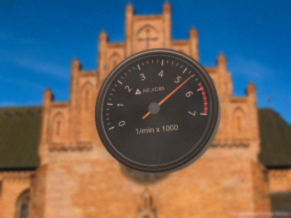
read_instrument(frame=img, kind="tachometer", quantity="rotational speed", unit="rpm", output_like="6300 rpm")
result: 5400 rpm
